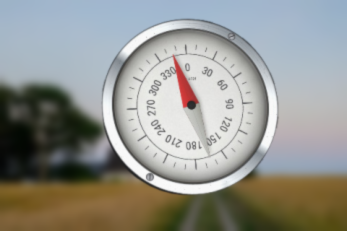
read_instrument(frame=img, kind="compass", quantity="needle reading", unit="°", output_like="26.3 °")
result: 345 °
